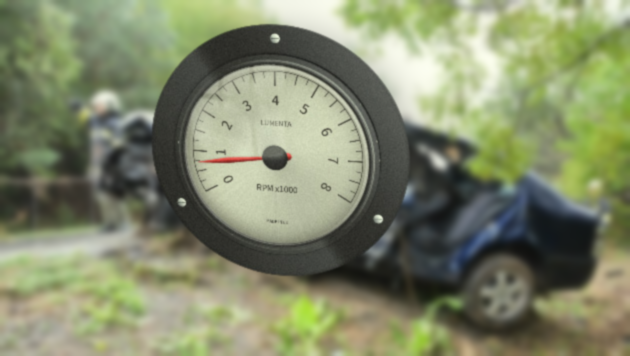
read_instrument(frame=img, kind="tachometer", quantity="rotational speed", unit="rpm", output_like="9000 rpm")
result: 750 rpm
